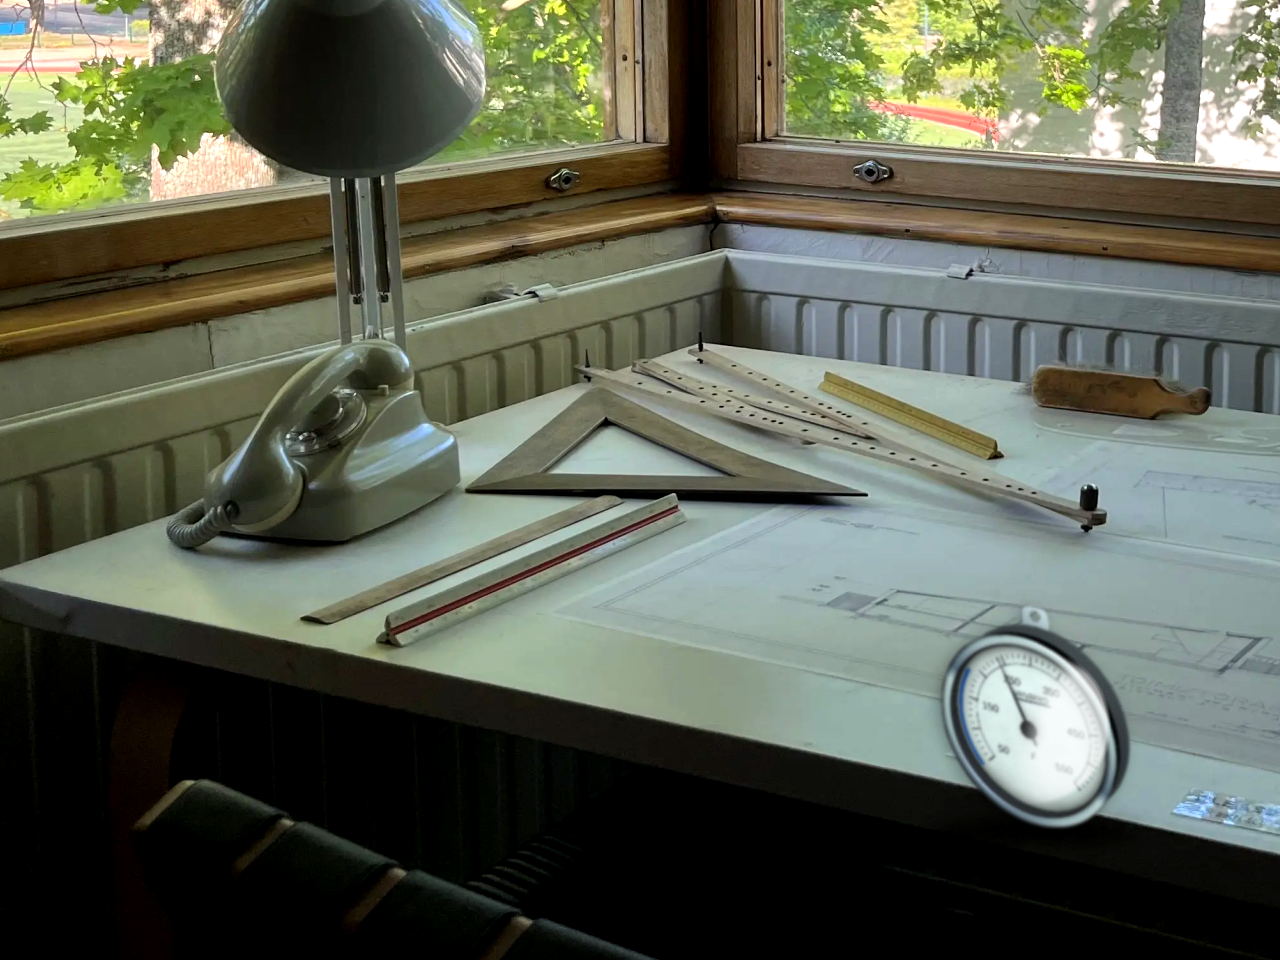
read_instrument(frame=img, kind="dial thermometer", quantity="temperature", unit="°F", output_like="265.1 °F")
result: 250 °F
